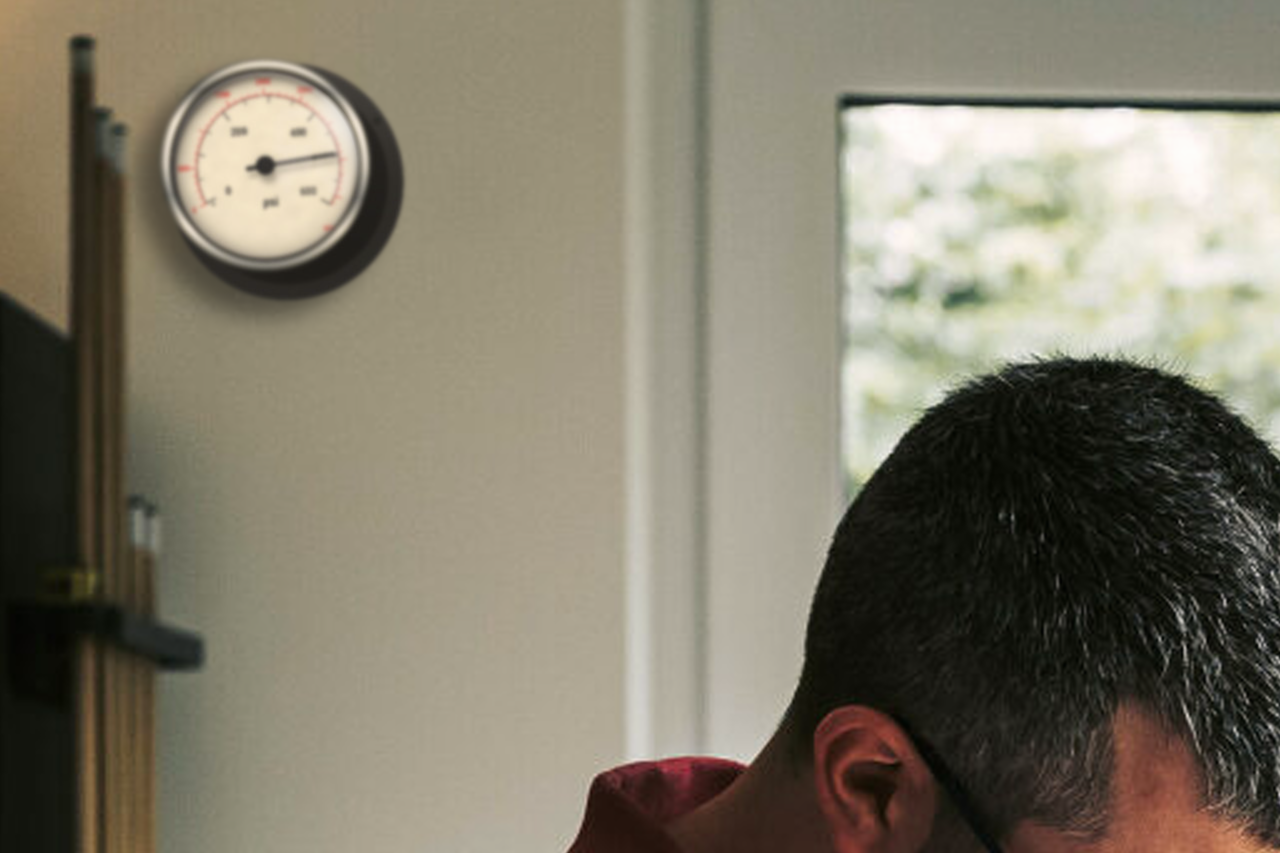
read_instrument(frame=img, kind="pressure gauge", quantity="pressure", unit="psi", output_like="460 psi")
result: 500 psi
